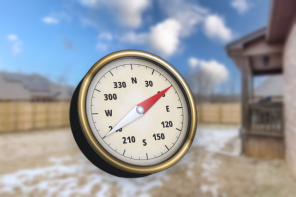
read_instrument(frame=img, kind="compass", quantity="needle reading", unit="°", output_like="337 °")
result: 60 °
